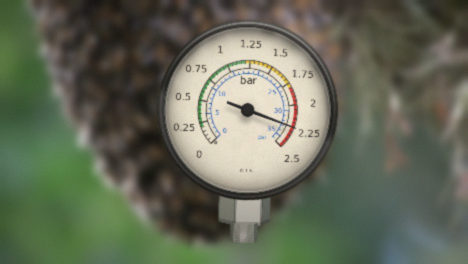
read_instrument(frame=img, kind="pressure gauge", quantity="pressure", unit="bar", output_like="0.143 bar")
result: 2.25 bar
